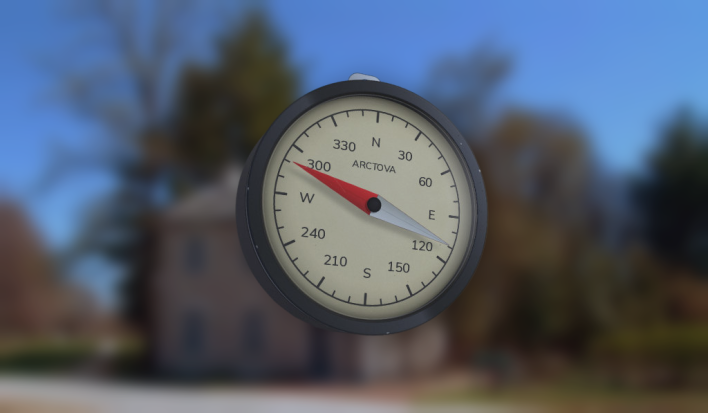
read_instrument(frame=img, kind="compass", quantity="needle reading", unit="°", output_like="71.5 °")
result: 290 °
